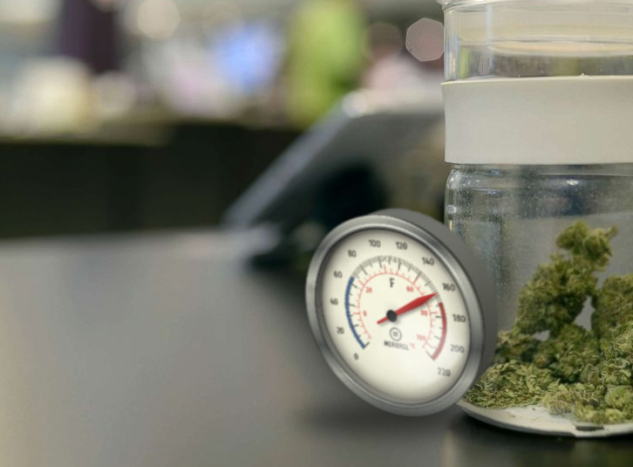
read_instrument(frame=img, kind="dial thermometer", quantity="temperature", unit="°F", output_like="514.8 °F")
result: 160 °F
